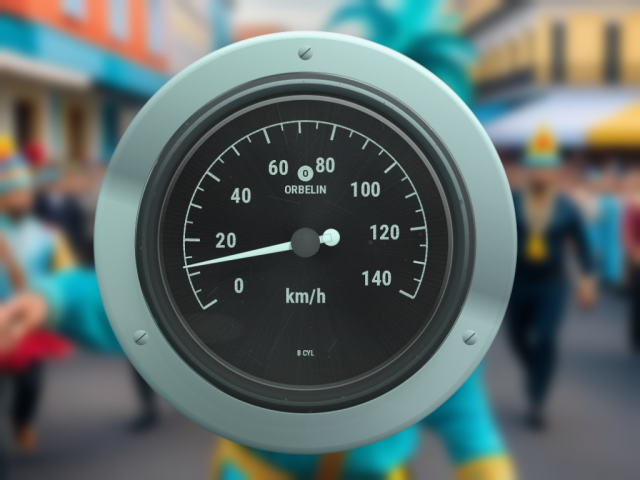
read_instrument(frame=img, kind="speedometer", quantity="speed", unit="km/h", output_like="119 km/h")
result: 12.5 km/h
